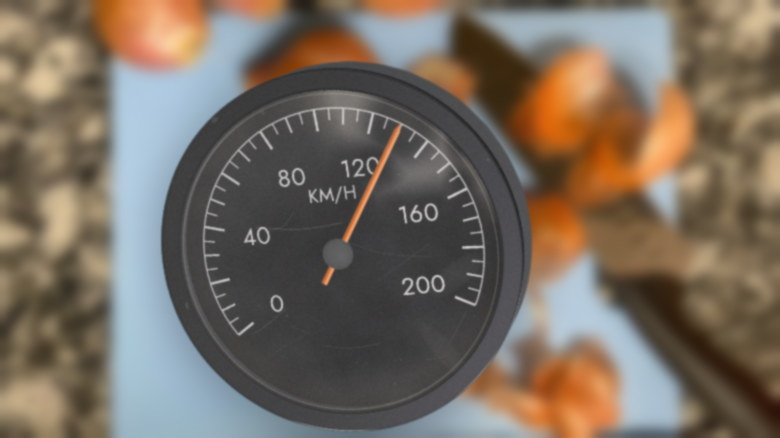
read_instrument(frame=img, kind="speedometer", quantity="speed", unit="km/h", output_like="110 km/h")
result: 130 km/h
